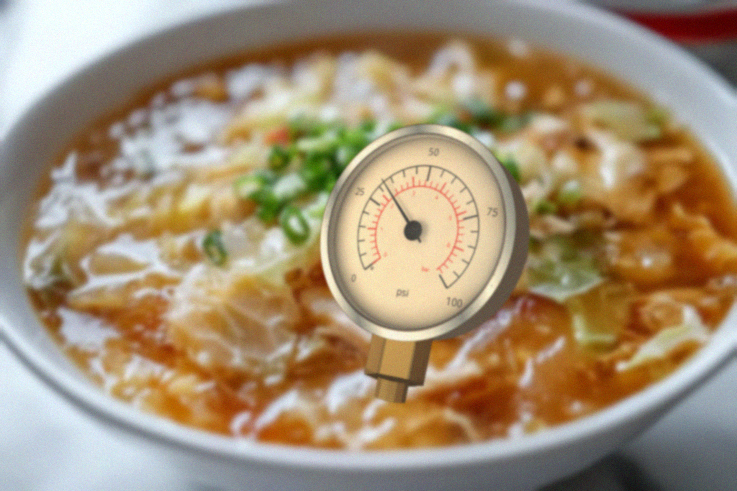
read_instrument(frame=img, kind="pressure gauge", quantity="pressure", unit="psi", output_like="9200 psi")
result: 32.5 psi
